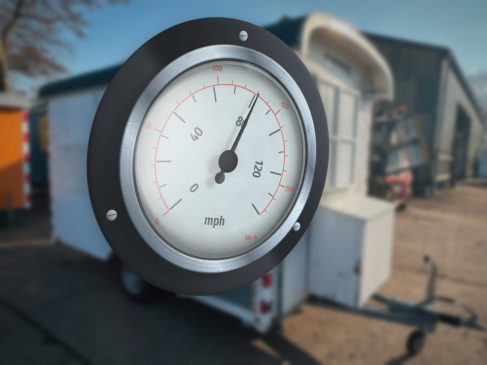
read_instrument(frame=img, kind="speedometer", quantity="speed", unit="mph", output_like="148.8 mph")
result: 80 mph
